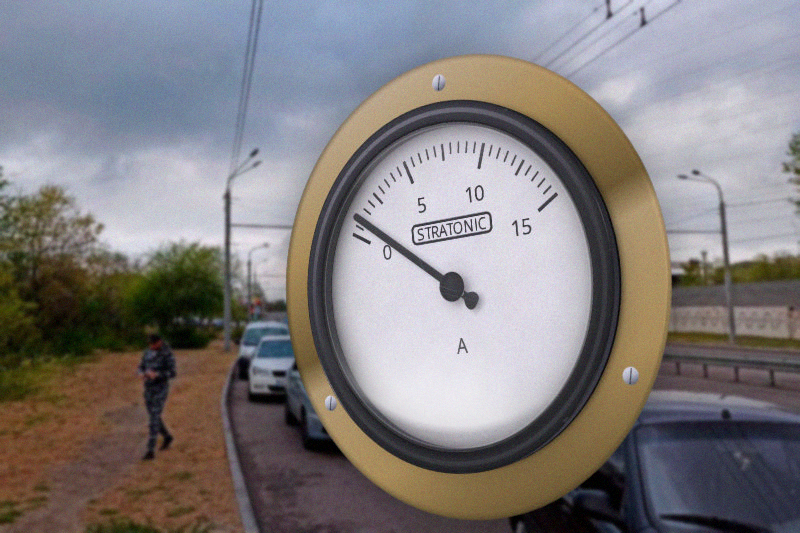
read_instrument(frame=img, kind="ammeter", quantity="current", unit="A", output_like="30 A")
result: 1 A
